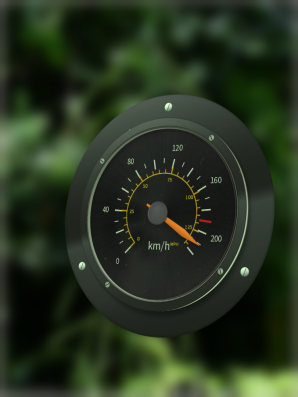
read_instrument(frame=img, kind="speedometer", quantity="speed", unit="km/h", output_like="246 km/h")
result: 210 km/h
